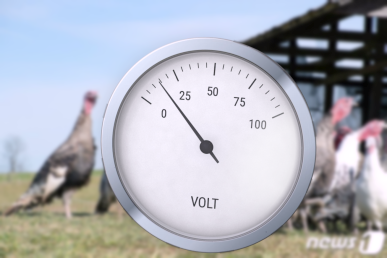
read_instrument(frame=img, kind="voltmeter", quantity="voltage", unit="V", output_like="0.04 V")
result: 15 V
